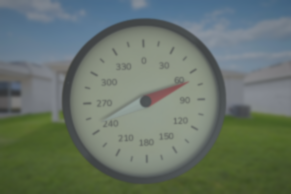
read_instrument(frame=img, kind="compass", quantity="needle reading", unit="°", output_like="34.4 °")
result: 67.5 °
